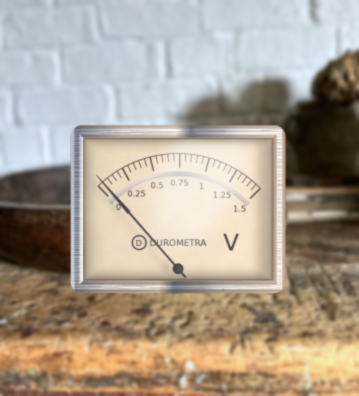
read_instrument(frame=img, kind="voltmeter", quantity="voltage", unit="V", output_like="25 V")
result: 0.05 V
